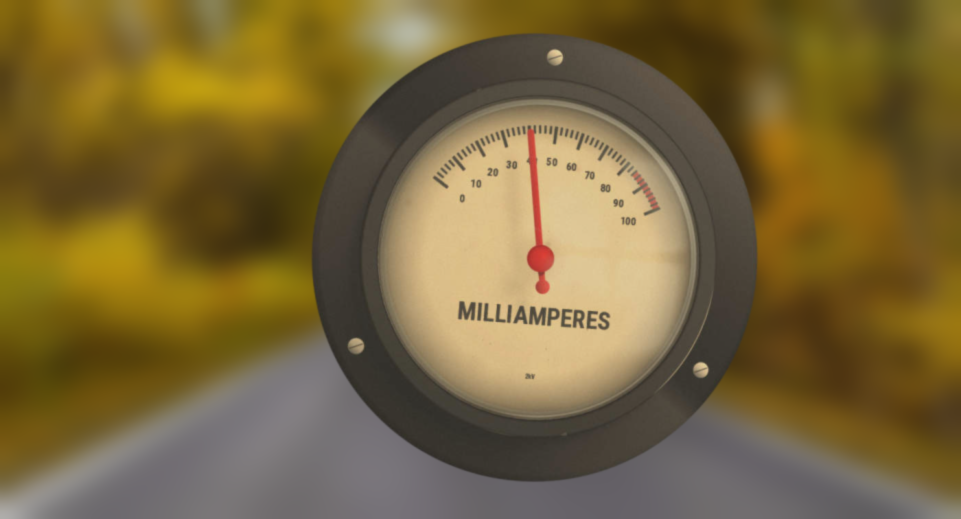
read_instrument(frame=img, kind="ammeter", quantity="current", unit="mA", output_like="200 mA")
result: 40 mA
